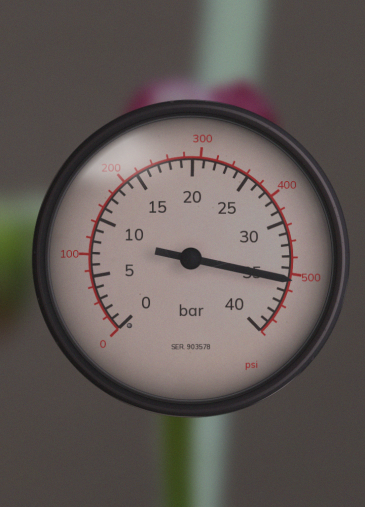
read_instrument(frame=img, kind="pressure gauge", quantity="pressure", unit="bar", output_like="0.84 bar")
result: 35 bar
